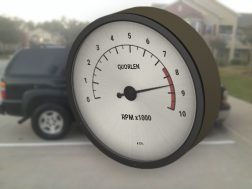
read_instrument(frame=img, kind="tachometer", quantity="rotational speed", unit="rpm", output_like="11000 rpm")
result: 8500 rpm
